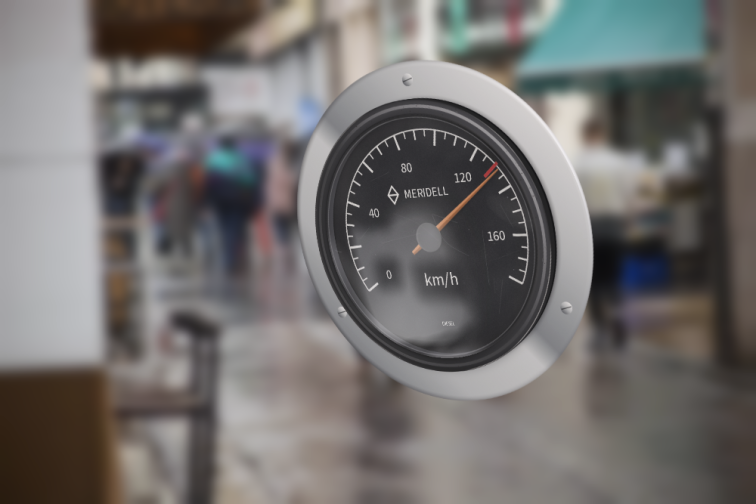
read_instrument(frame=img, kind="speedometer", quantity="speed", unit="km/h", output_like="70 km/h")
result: 132.5 km/h
